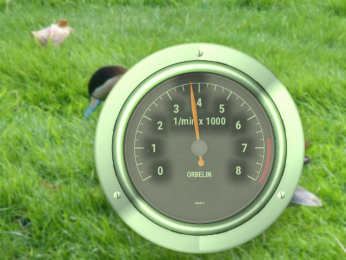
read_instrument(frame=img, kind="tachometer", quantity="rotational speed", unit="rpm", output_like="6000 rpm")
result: 3750 rpm
